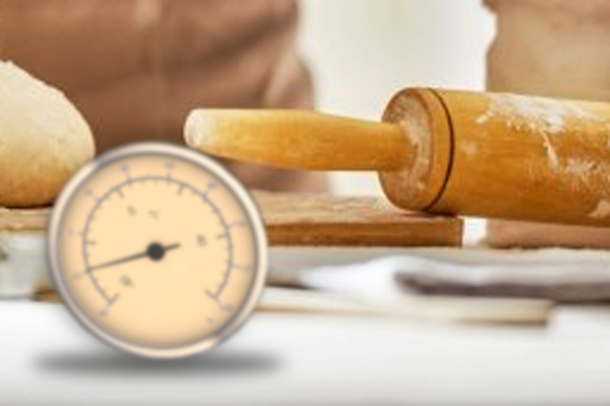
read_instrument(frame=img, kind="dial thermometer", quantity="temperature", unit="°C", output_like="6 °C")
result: -28 °C
